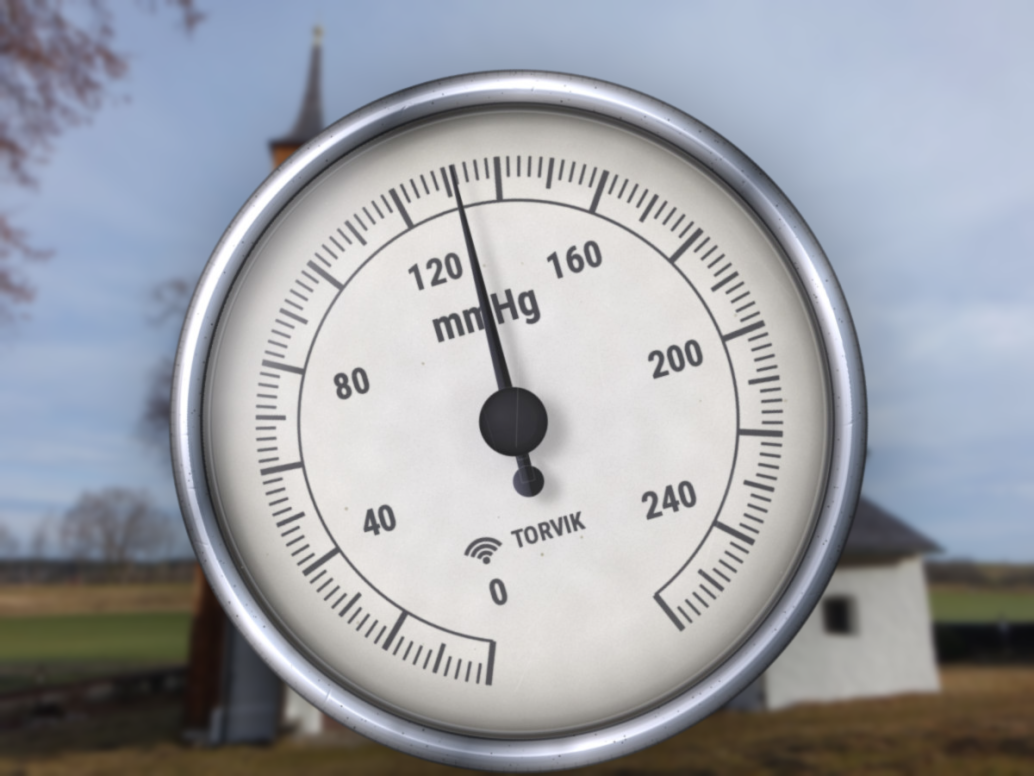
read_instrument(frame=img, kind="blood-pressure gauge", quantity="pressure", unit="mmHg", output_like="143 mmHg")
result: 132 mmHg
